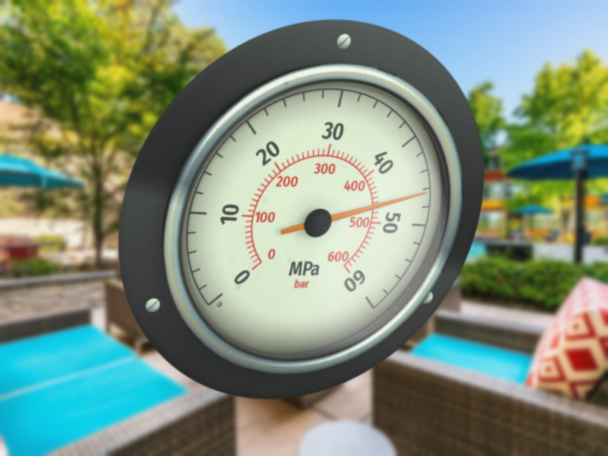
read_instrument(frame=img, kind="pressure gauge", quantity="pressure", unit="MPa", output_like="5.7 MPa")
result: 46 MPa
